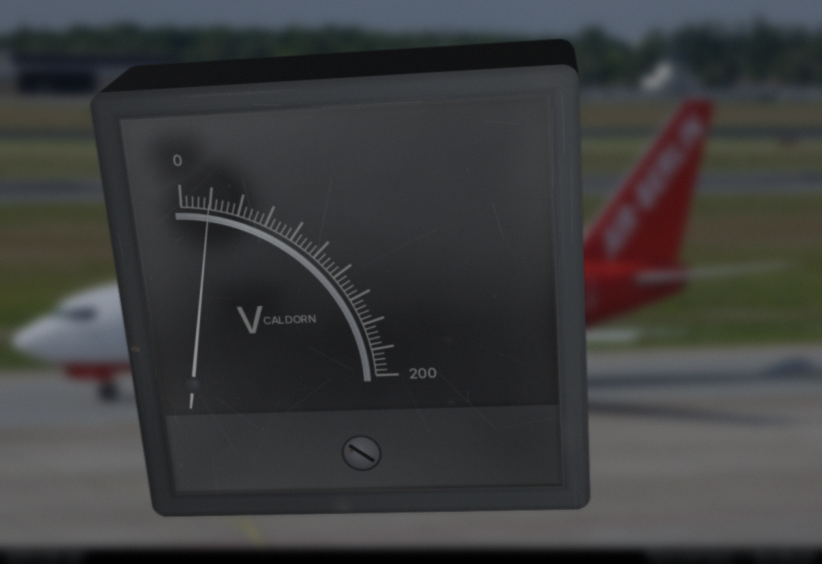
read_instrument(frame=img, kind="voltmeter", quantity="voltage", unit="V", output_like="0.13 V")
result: 20 V
